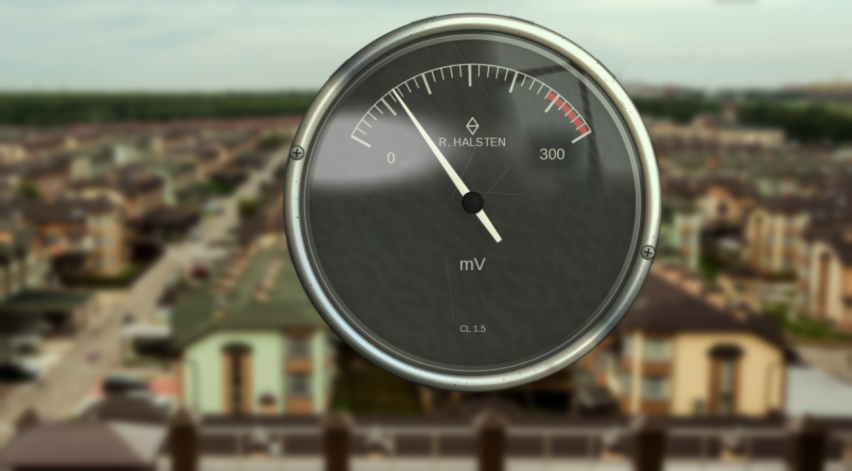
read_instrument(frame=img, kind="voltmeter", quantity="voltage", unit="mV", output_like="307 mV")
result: 65 mV
